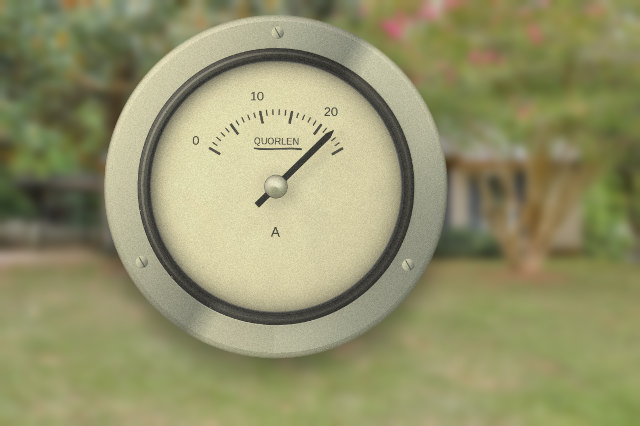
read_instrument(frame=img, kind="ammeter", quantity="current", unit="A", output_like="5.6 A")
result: 22 A
